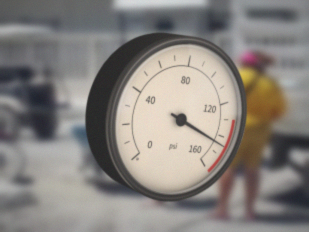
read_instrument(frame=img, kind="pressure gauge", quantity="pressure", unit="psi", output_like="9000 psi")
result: 145 psi
